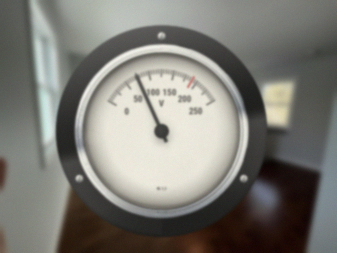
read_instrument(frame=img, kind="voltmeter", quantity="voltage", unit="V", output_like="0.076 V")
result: 75 V
